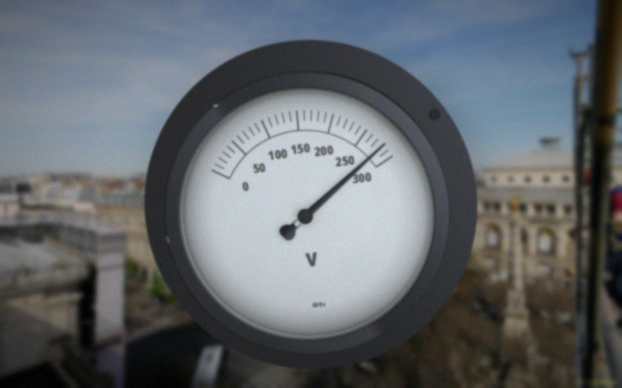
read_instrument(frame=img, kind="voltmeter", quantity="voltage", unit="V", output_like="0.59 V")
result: 280 V
